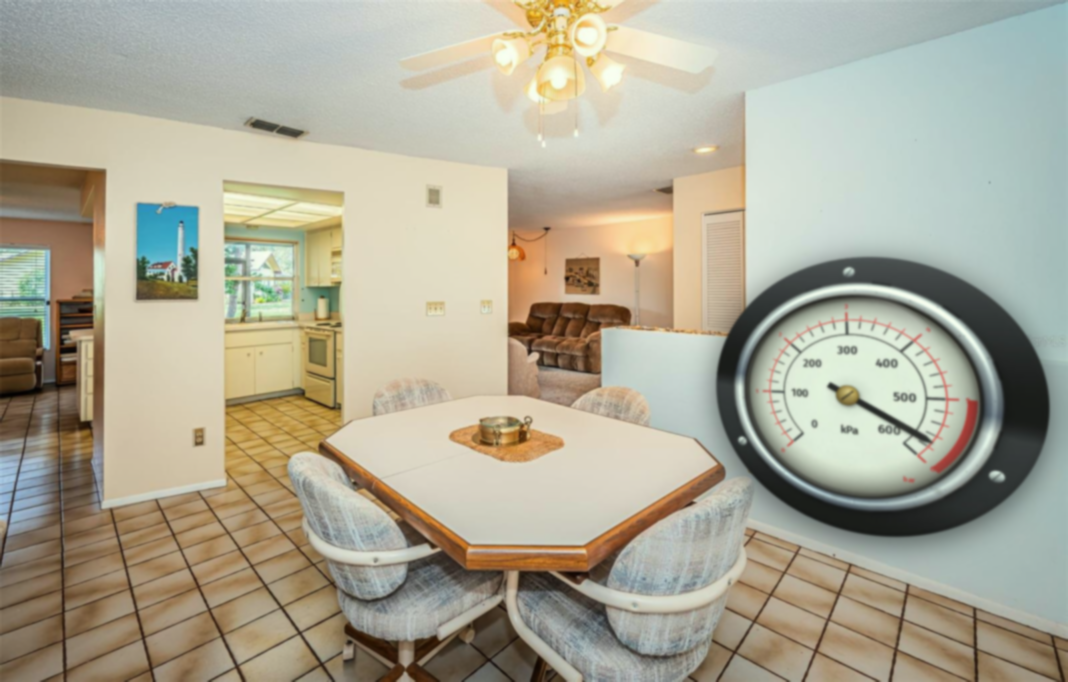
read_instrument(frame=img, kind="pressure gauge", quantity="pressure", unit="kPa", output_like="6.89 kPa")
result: 570 kPa
